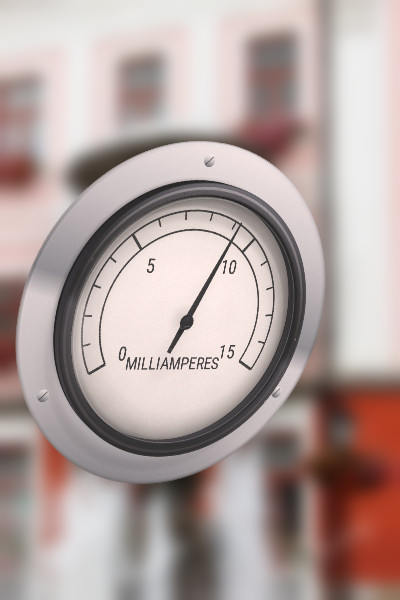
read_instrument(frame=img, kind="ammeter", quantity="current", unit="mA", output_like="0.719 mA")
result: 9 mA
